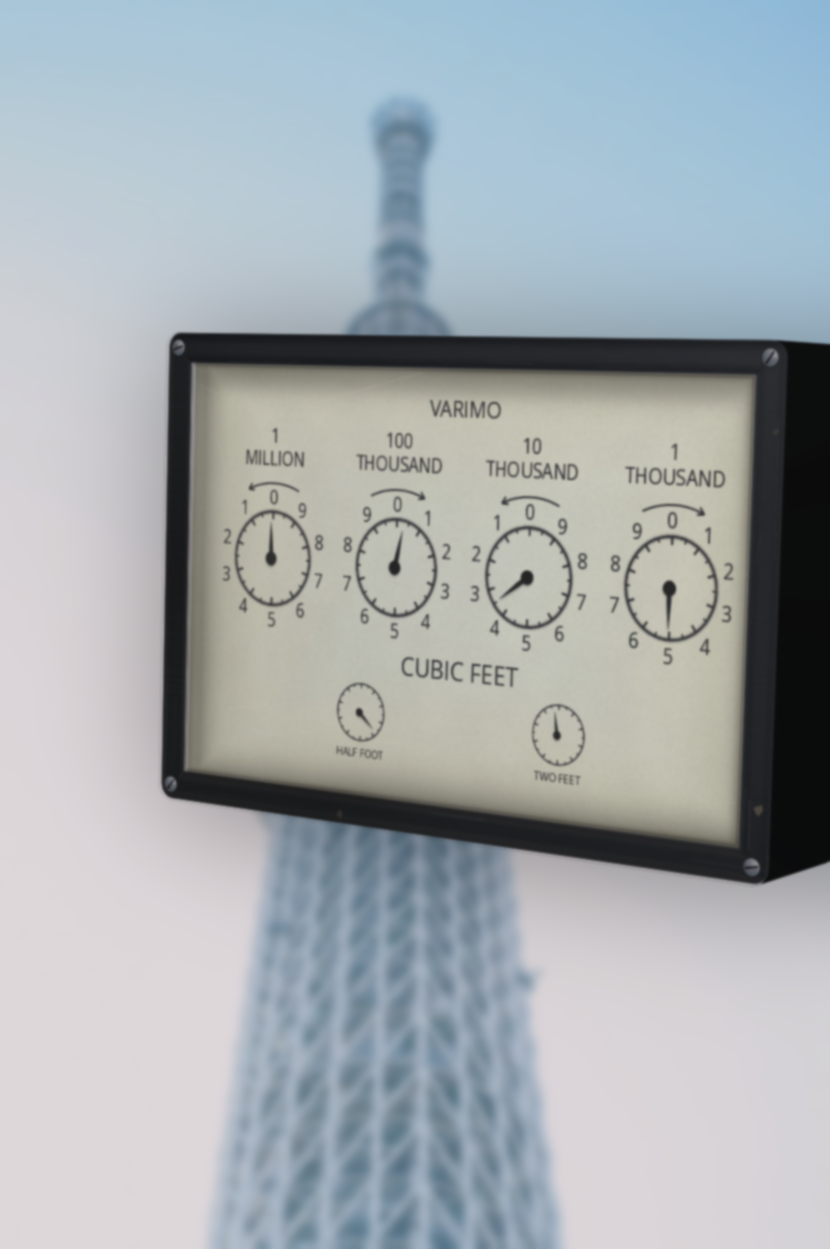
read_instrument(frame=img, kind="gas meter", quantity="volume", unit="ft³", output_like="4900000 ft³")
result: 3500 ft³
